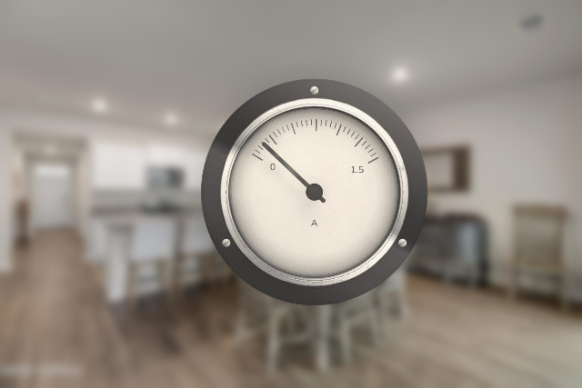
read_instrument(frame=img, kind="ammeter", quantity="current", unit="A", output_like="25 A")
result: 0.15 A
